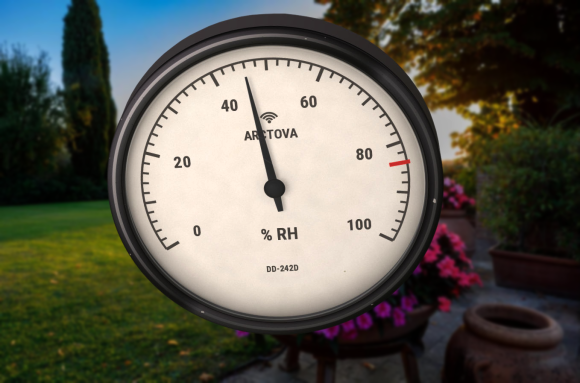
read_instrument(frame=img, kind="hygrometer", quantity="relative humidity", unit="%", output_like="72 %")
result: 46 %
